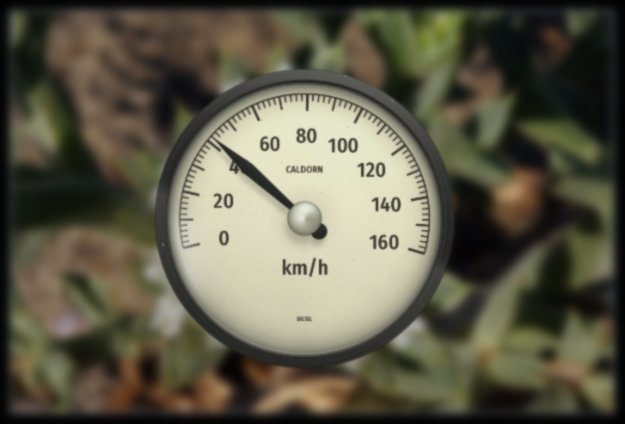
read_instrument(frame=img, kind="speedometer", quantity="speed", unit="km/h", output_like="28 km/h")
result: 42 km/h
